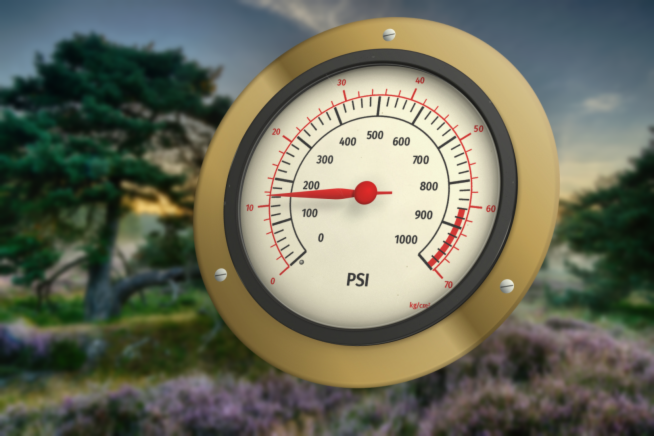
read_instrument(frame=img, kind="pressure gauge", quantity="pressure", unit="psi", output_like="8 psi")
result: 160 psi
